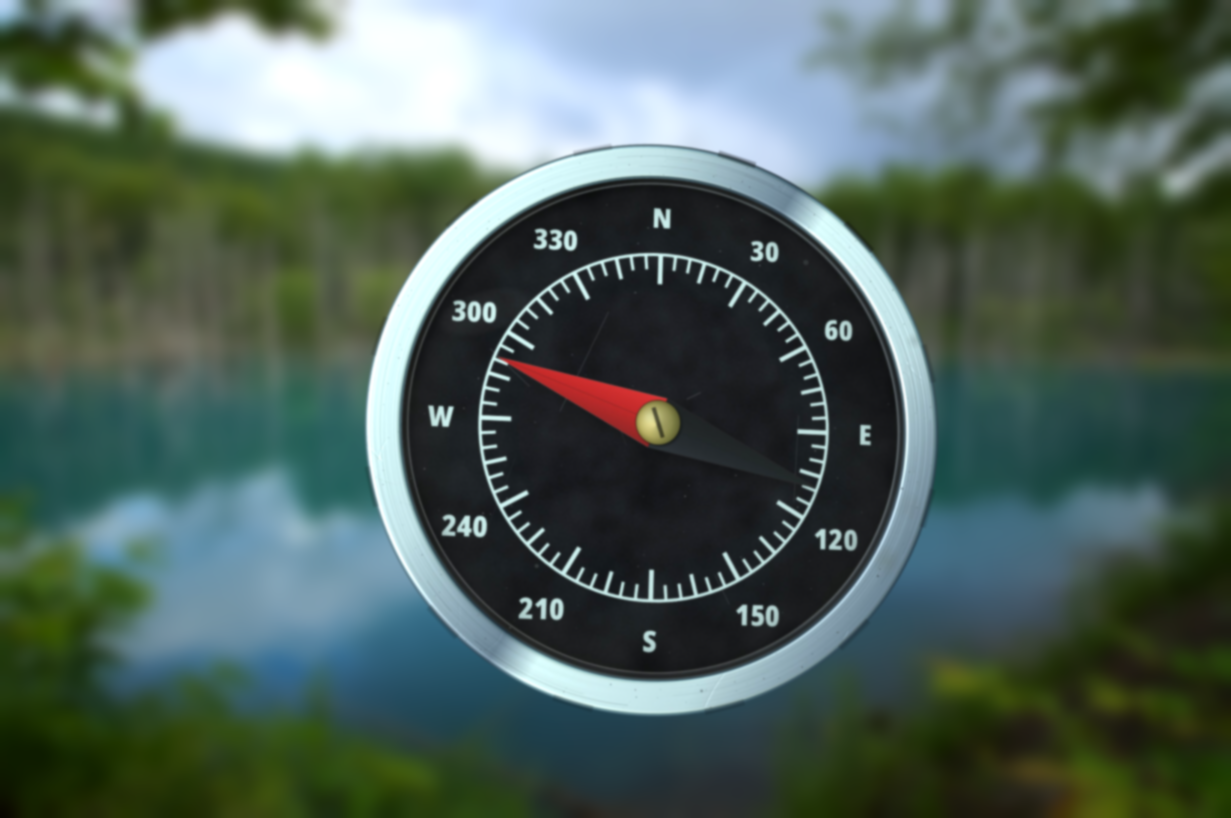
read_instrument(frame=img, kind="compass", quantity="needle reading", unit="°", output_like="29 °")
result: 290 °
